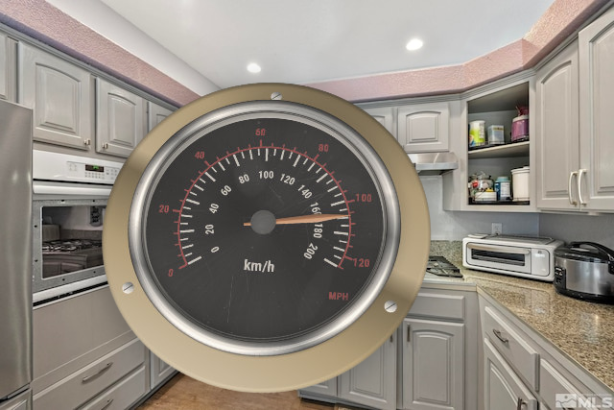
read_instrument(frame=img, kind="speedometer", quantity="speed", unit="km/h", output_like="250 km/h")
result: 170 km/h
